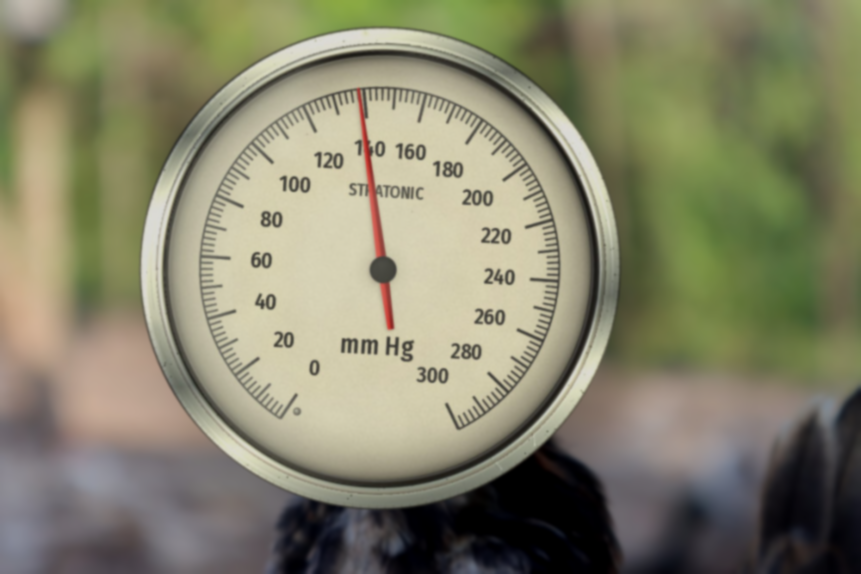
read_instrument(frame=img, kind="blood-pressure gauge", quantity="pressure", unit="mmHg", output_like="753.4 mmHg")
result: 138 mmHg
